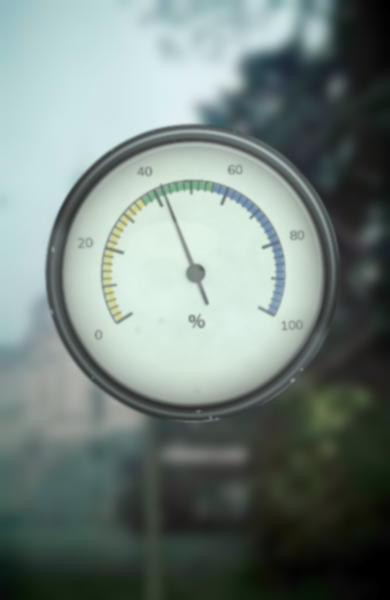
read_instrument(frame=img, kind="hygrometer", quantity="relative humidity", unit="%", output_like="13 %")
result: 42 %
